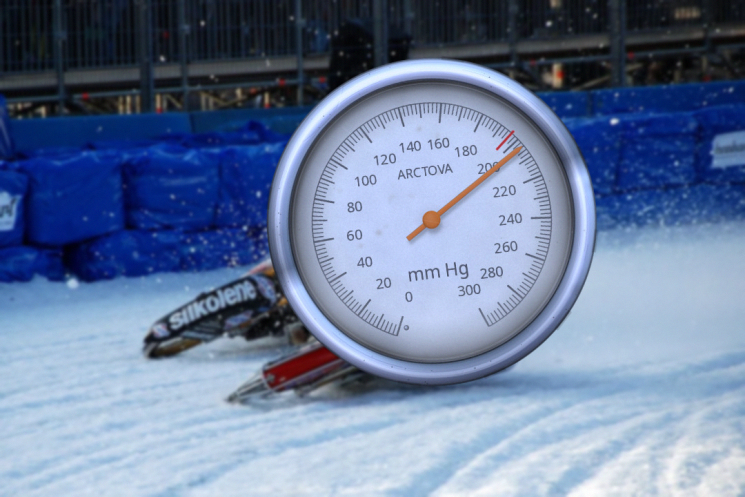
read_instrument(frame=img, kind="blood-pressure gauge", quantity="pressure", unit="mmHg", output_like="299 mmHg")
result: 204 mmHg
